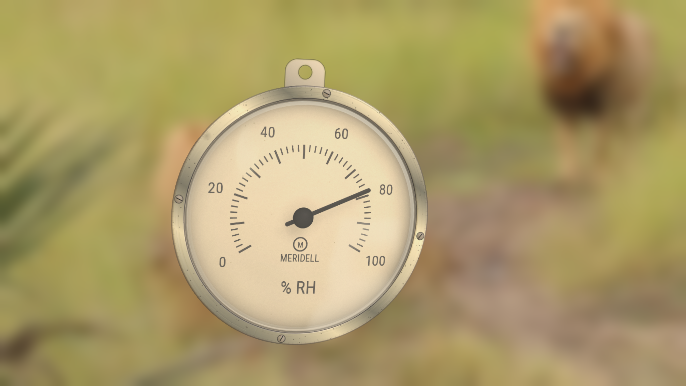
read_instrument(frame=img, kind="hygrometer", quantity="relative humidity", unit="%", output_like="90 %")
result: 78 %
